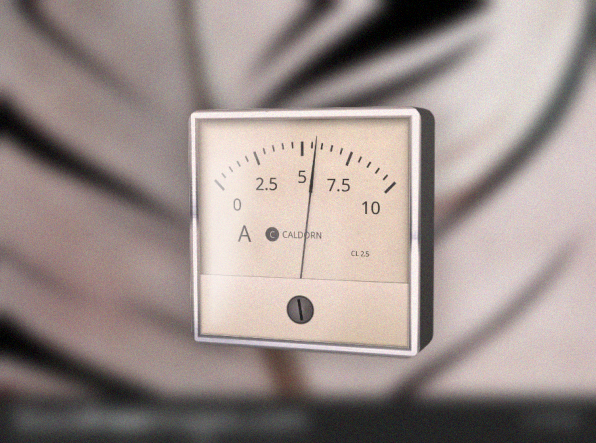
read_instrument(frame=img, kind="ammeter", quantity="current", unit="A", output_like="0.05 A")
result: 5.75 A
